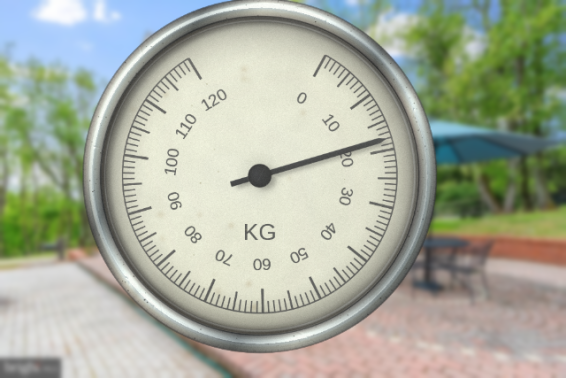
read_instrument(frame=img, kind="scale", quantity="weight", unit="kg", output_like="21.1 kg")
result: 18 kg
